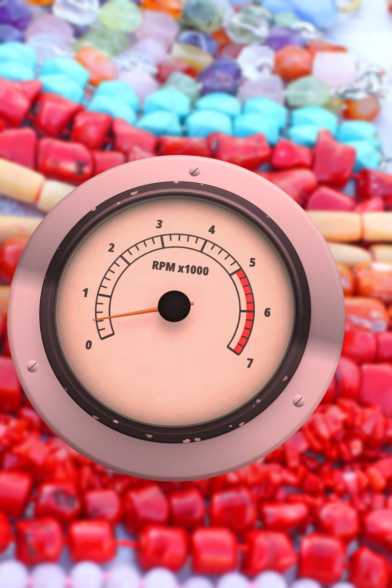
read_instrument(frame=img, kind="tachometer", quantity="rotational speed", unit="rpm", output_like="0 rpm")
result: 400 rpm
